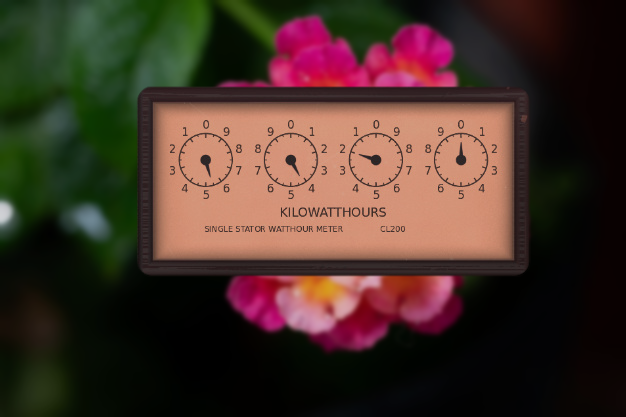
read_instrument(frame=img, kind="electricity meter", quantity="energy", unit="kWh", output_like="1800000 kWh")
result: 5420 kWh
